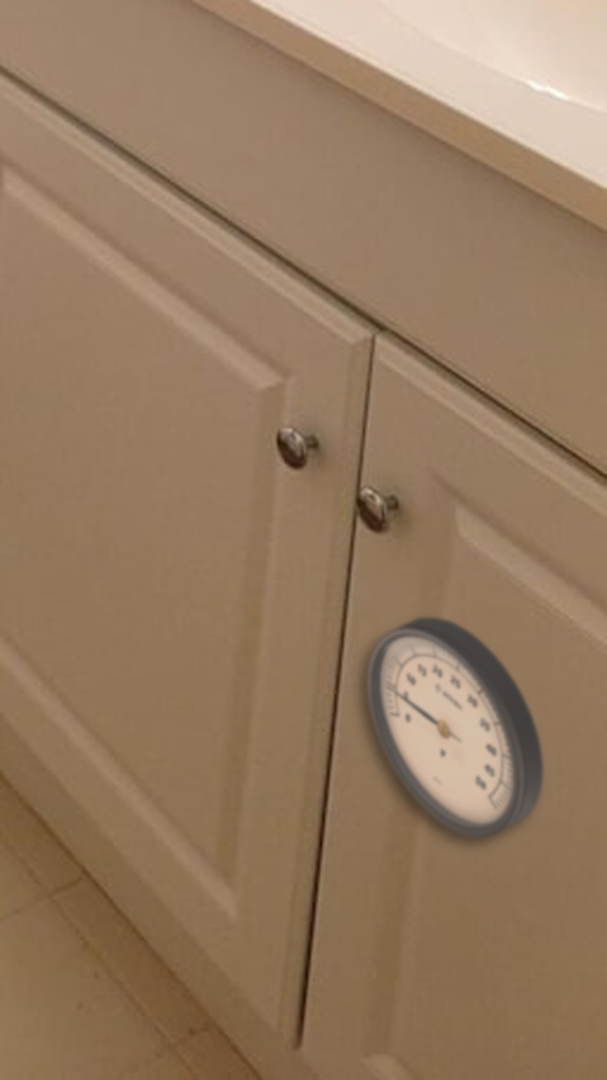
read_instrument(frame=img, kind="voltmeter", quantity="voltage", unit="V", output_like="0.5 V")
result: 5 V
